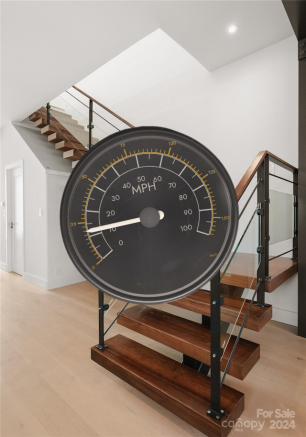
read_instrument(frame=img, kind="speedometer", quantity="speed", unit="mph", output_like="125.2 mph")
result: 12.5 mph
